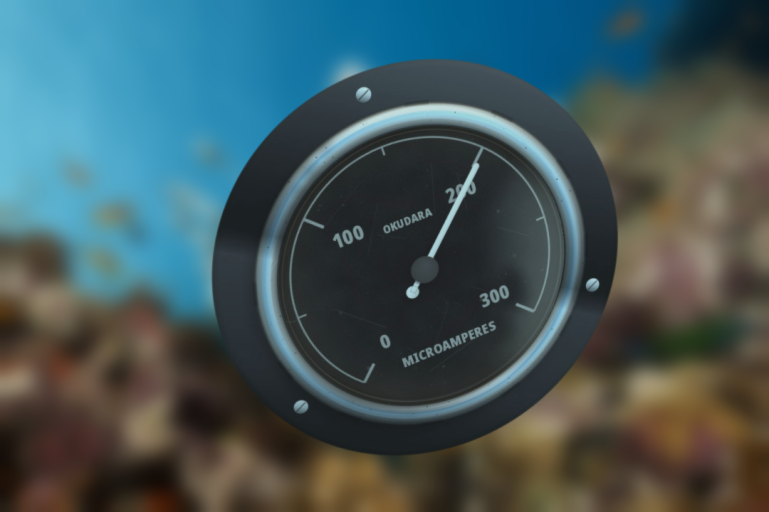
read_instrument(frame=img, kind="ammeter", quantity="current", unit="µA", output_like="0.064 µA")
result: 200 µA
